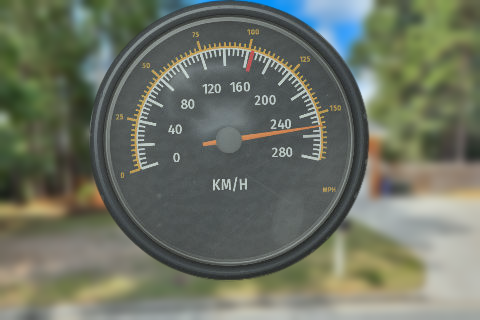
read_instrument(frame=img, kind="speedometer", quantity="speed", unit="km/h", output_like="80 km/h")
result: 252 km/h
